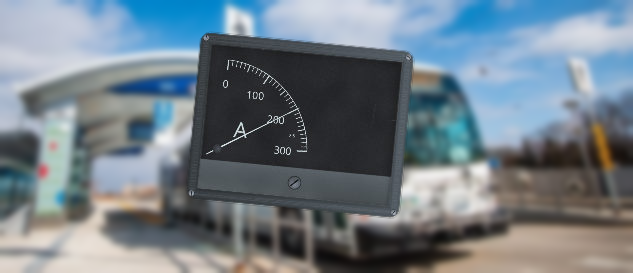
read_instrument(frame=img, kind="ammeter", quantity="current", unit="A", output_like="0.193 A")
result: 200 A
